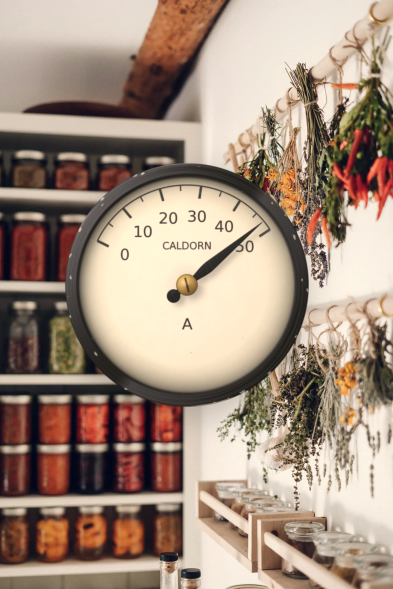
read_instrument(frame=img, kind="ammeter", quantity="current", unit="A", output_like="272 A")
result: 47.5 A
